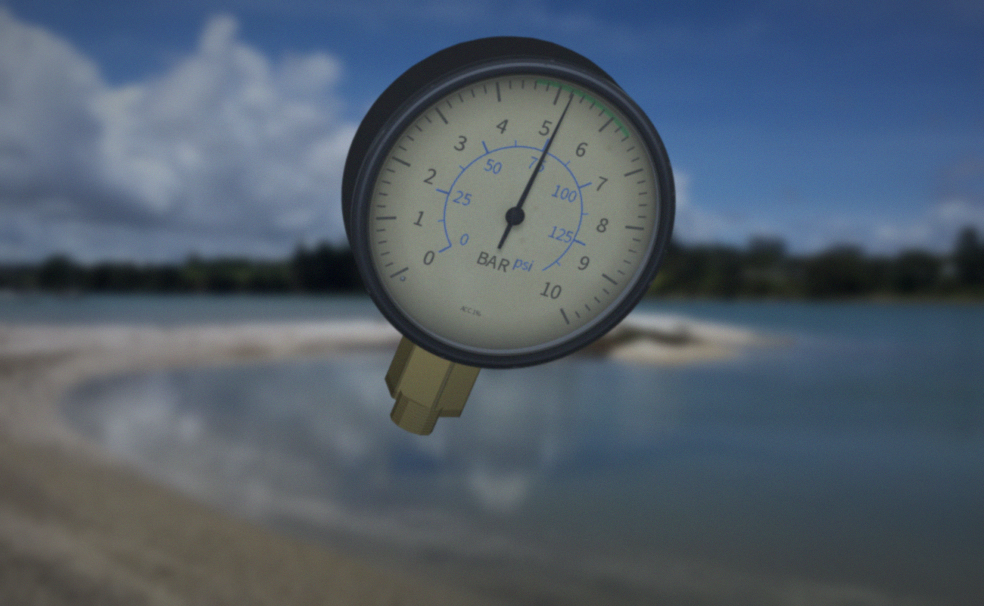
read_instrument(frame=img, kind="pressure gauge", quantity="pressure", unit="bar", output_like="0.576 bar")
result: 5.2 bar
